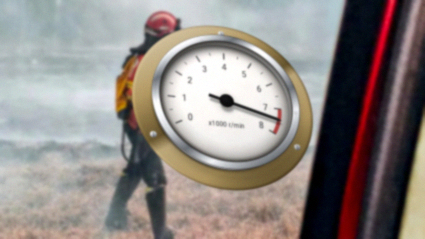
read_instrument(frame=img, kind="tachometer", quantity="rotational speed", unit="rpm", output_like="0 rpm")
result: 7500 rpm
